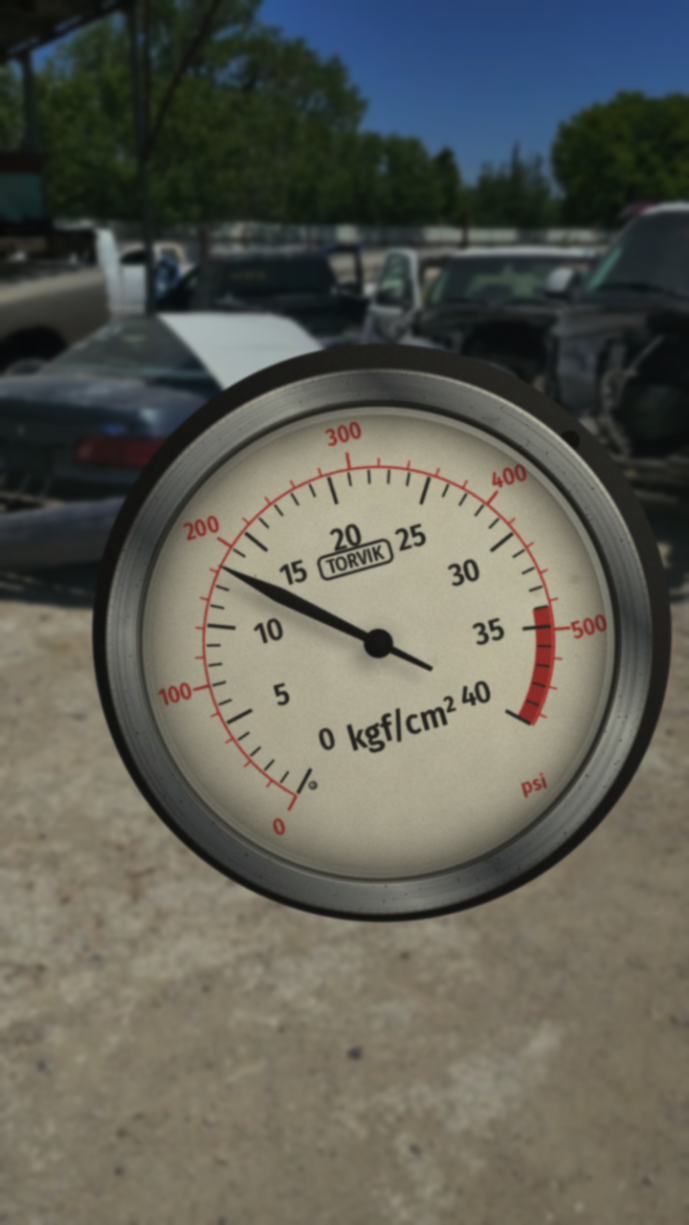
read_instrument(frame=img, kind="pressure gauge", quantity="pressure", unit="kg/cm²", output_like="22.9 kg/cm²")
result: 13 kg/cm²
